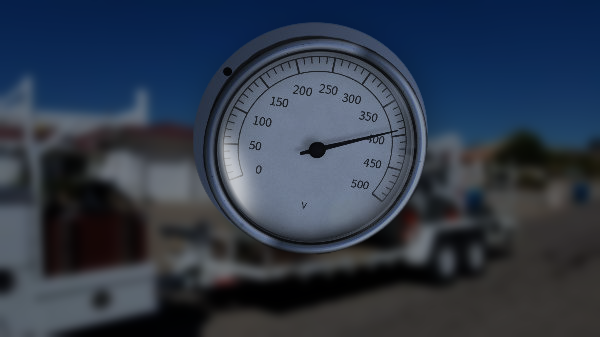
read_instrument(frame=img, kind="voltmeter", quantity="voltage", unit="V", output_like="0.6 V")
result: 390 V
